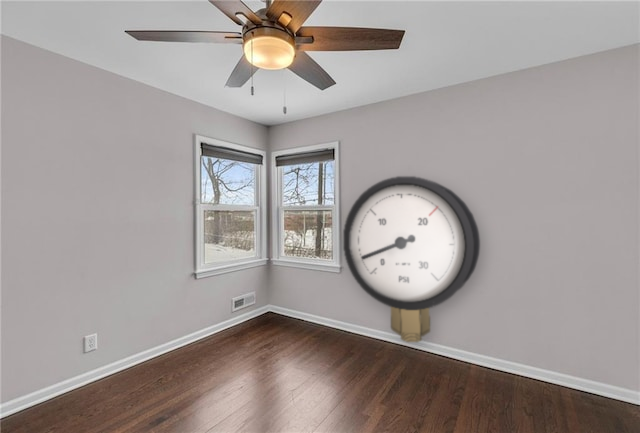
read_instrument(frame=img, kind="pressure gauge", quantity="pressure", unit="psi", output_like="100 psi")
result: 2.5 psi
